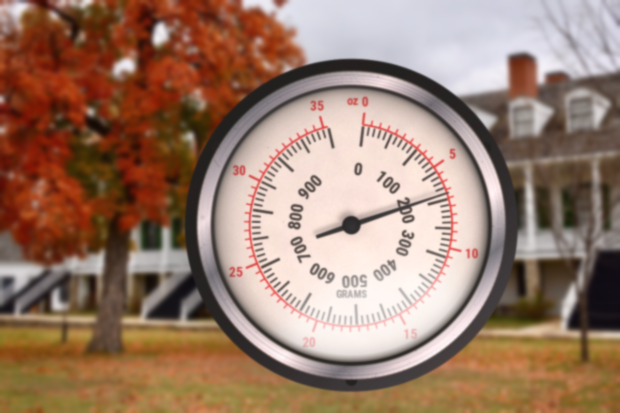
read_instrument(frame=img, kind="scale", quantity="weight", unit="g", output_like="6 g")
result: 190 g
